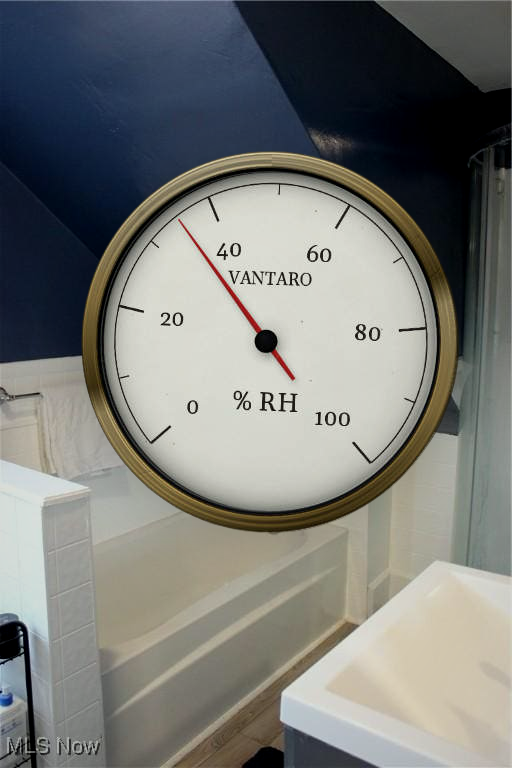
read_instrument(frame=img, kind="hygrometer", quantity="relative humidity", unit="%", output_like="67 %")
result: 35 %
